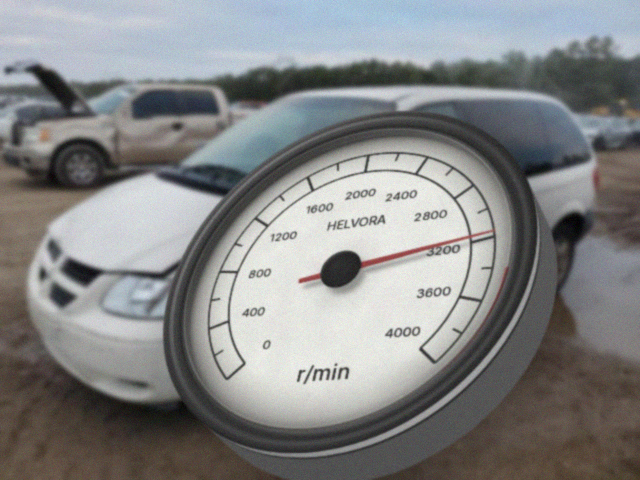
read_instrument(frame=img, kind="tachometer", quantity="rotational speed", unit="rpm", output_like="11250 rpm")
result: 3200 rpm
